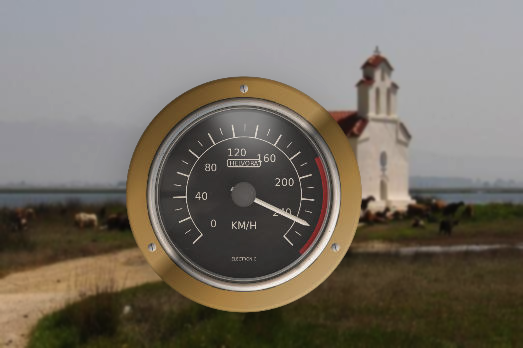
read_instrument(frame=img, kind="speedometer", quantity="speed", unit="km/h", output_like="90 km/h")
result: 240 km/h
